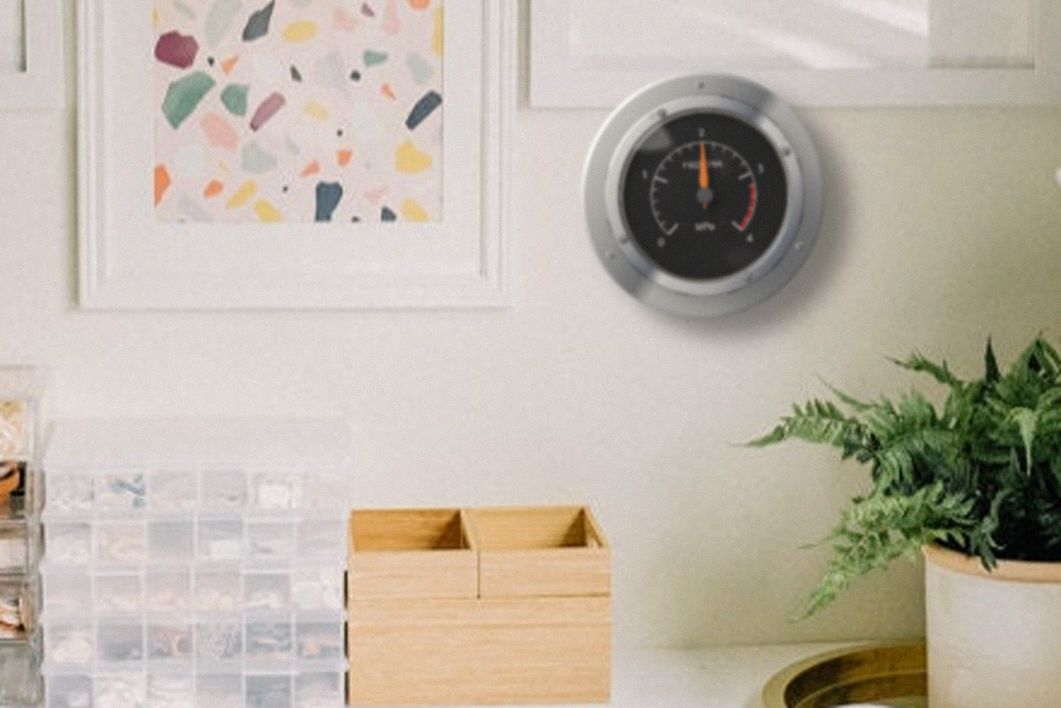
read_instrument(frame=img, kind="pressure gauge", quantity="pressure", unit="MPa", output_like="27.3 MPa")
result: 2 MPa
